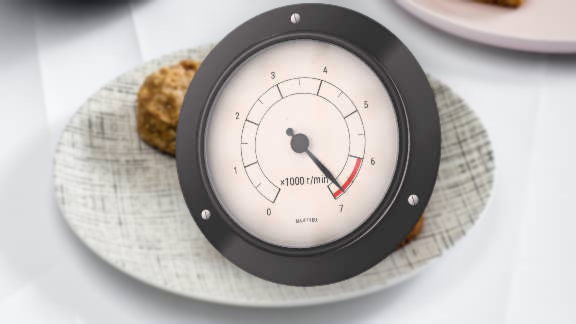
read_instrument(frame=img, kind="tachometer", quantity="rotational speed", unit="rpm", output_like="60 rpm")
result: 6750 rpm
